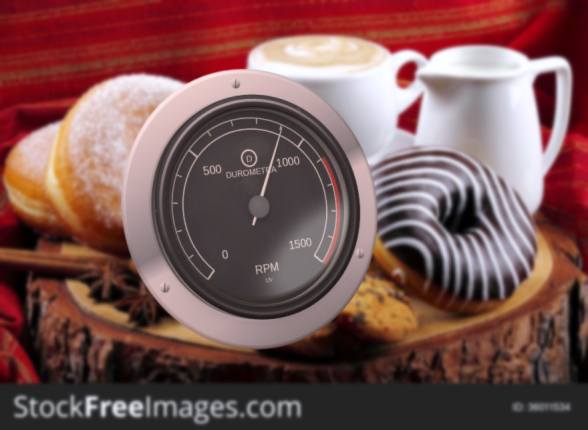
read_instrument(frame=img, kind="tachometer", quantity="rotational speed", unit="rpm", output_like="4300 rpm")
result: 900 rpm
